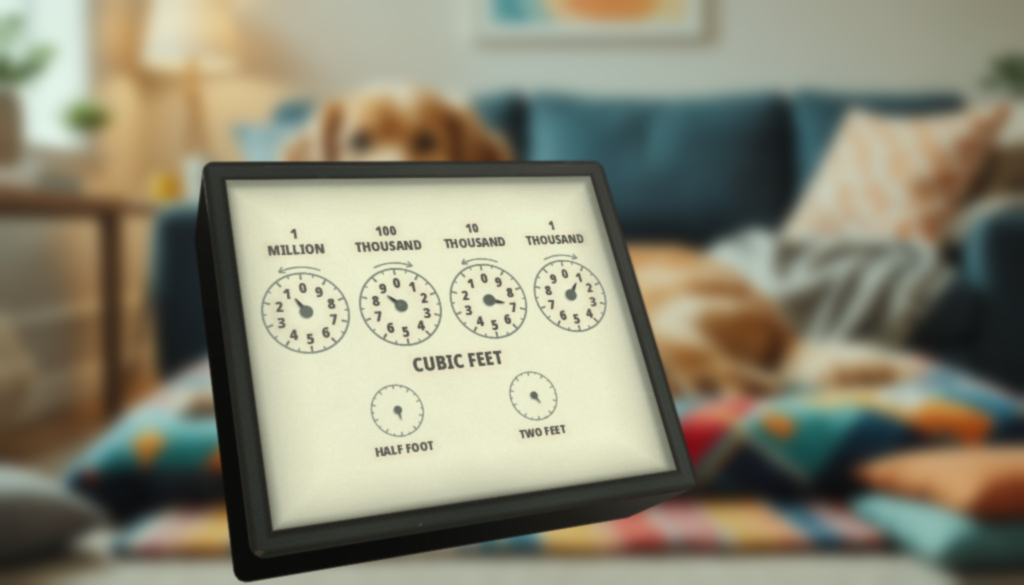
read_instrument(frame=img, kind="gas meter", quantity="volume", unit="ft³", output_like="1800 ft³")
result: 87100 ft³
